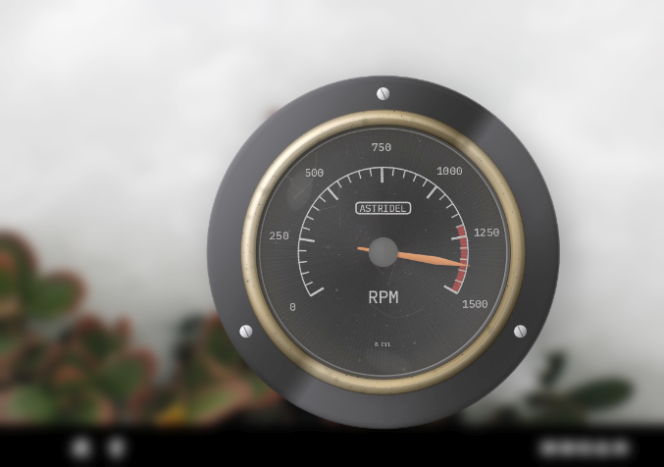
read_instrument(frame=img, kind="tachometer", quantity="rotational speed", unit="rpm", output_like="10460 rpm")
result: 1375 rpm
